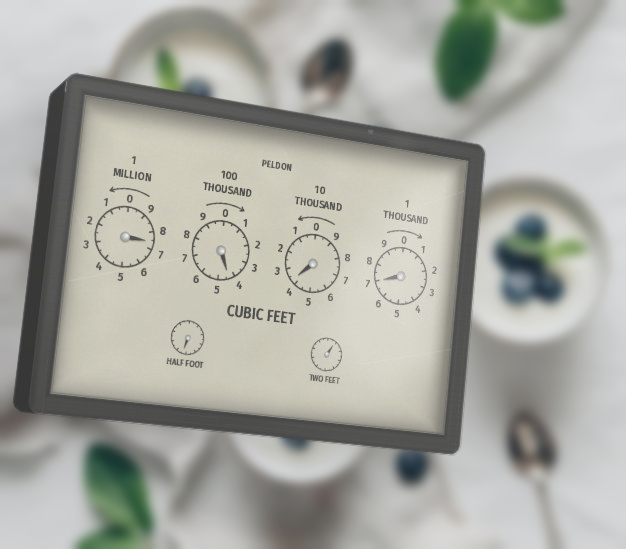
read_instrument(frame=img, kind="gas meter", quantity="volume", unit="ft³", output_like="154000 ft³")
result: 743700 ft³
